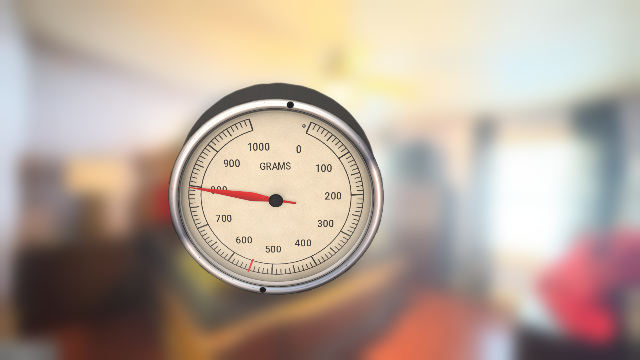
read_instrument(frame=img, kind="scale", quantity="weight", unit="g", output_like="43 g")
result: 800 g
